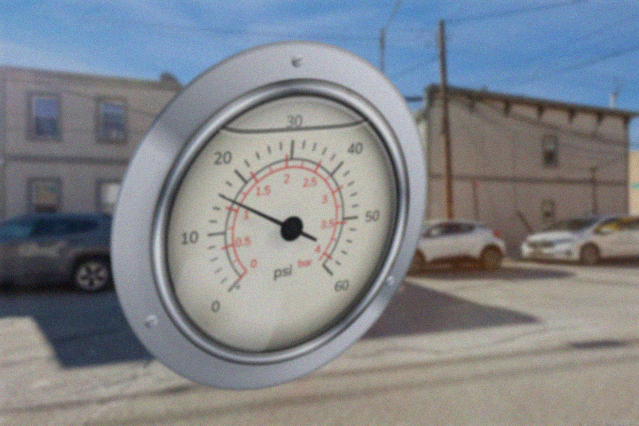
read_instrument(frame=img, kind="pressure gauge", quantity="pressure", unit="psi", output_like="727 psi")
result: 16 psi
